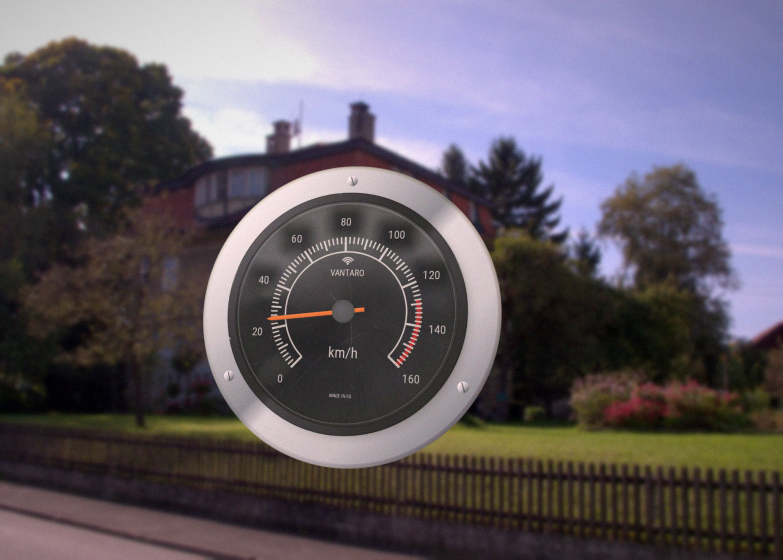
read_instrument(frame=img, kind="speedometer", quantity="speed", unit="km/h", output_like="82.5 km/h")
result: 24 km/h
